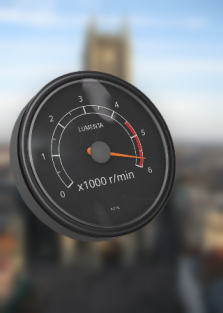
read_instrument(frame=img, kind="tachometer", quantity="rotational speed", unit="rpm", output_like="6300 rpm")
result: 5750 rpm
